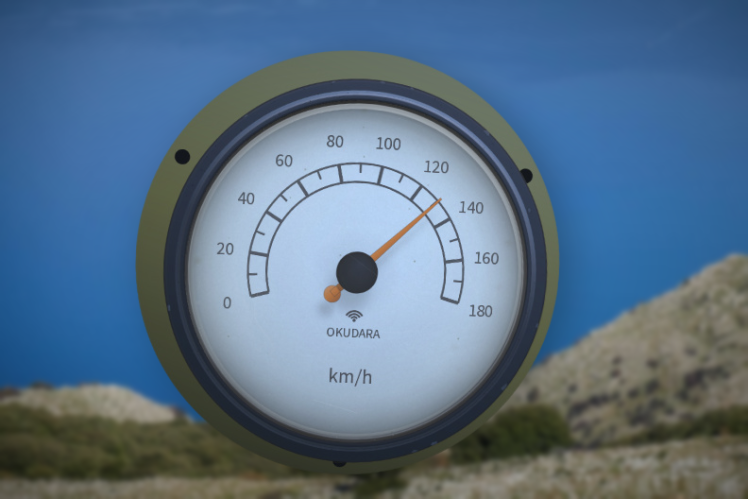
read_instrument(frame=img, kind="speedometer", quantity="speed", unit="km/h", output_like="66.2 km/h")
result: 130 km/h
